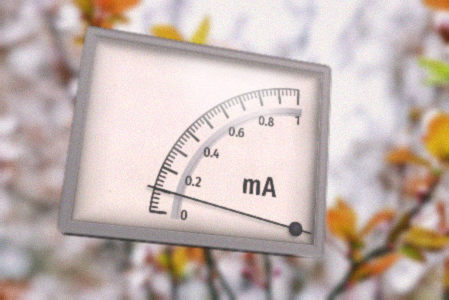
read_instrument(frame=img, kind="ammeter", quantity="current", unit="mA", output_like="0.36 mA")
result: 0.1 mA
